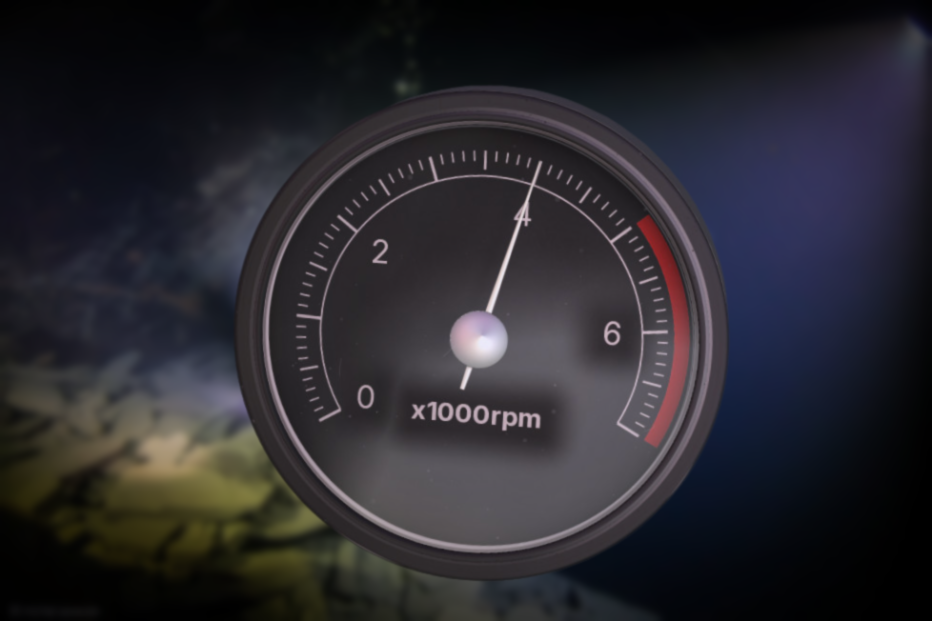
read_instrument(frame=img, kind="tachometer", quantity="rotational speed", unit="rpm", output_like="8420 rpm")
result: 4000 rpm
